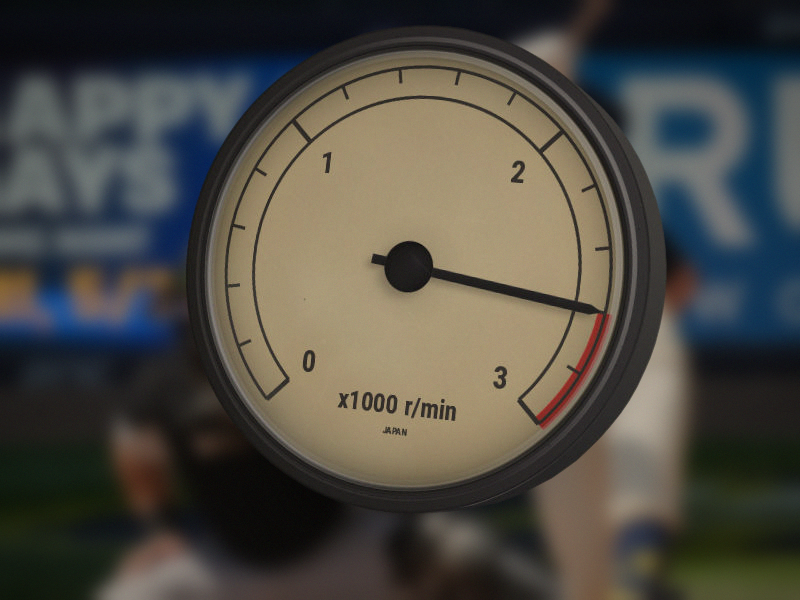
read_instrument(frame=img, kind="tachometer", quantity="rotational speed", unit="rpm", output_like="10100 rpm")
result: 2600 rpm
